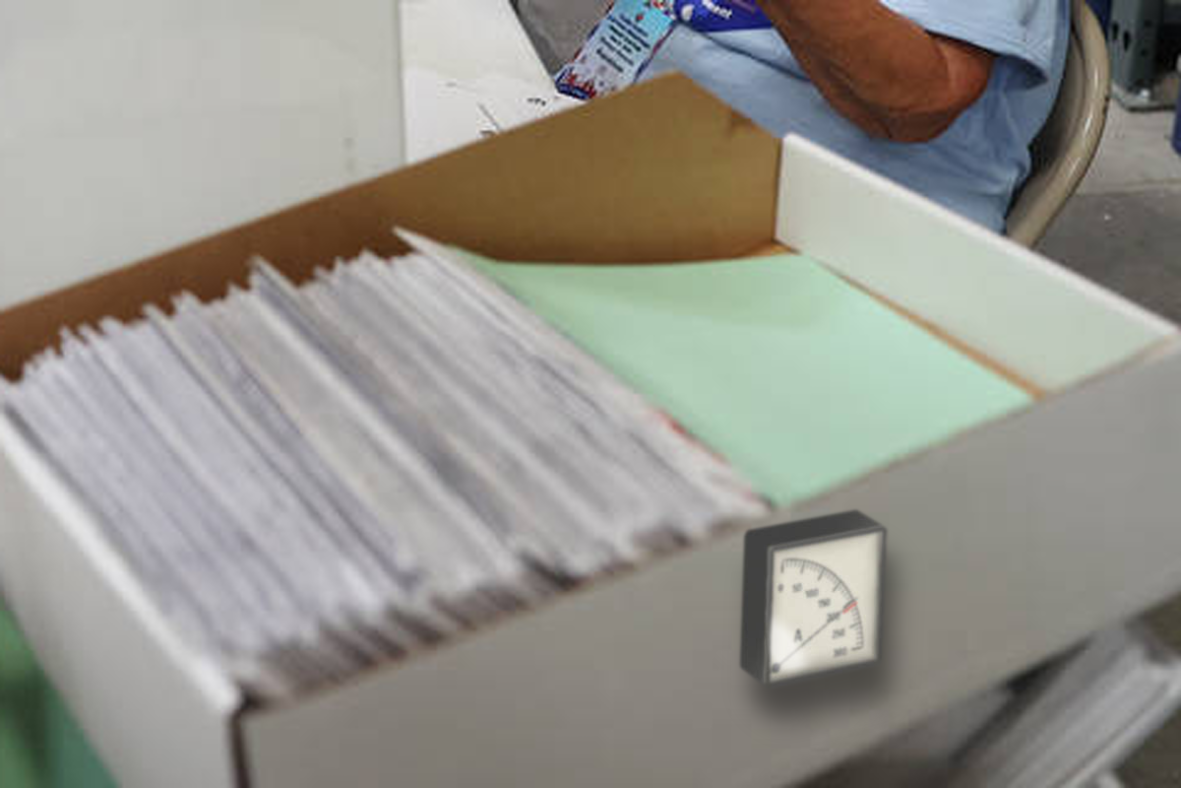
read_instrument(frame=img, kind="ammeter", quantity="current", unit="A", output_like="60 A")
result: 200 A
